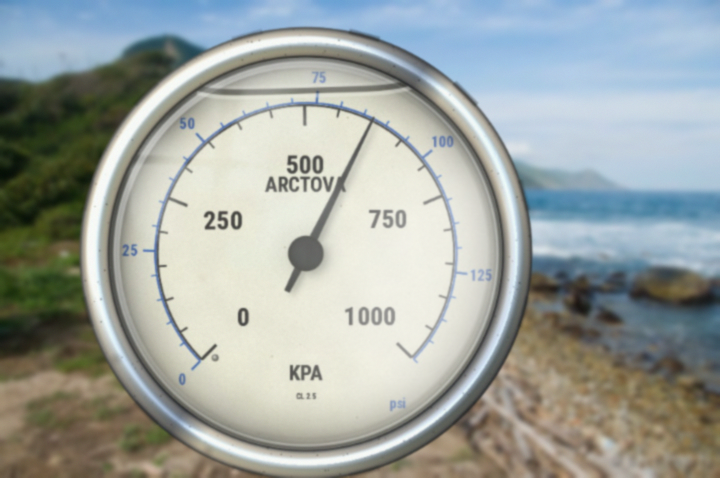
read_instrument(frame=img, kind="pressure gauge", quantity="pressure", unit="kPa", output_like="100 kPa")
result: 600 kPa
